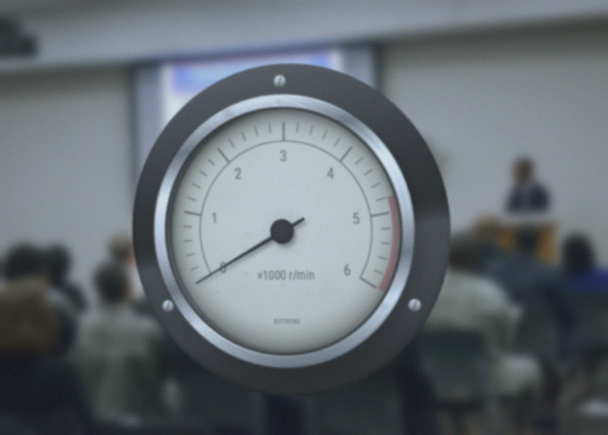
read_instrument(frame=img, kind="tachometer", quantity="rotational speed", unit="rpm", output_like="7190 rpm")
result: 0 rpm
